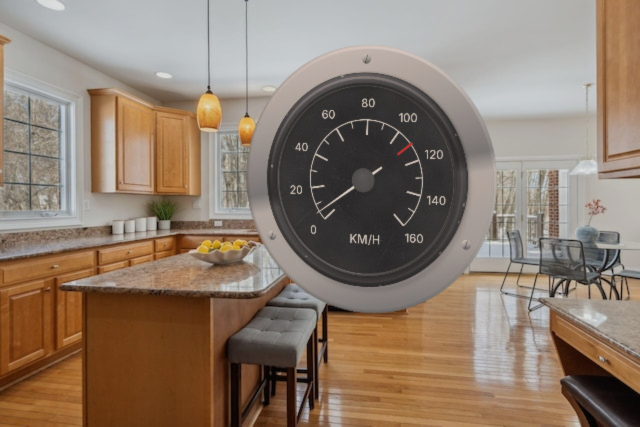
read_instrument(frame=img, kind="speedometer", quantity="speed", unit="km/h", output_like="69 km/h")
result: 5 km/h
